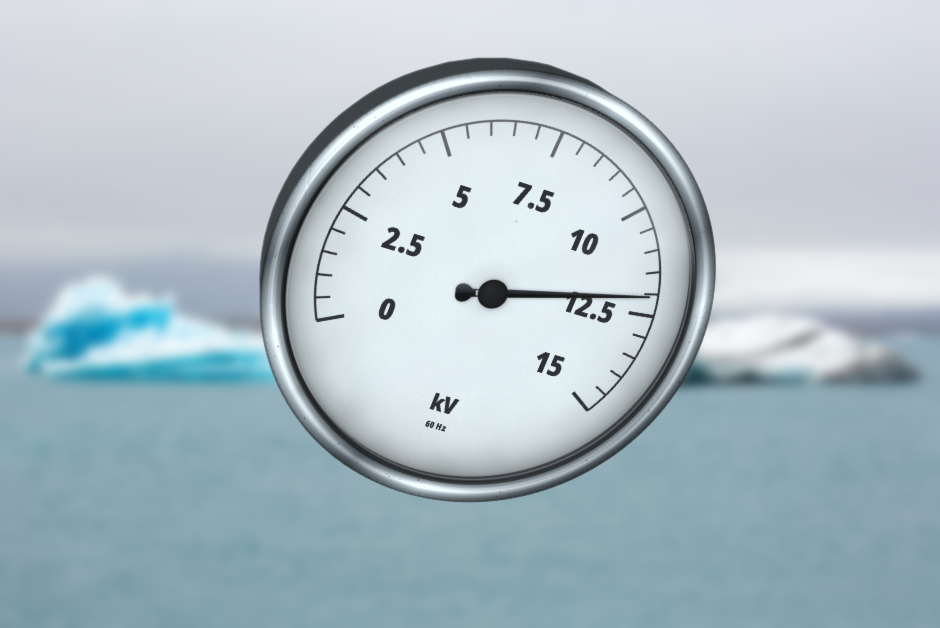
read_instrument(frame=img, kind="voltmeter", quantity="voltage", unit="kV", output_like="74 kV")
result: 12 kV
